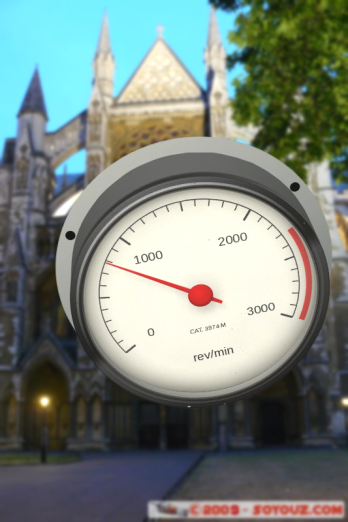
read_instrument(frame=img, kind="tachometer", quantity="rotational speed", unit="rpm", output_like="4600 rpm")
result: 800 rpm
